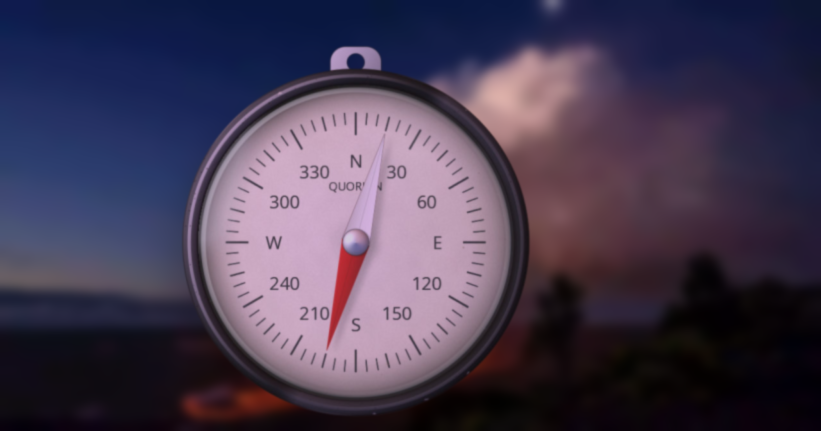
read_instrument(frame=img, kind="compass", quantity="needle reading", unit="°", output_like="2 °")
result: 195 °
